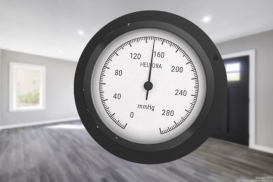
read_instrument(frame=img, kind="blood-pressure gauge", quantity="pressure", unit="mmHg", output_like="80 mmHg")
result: 150 mmHg
